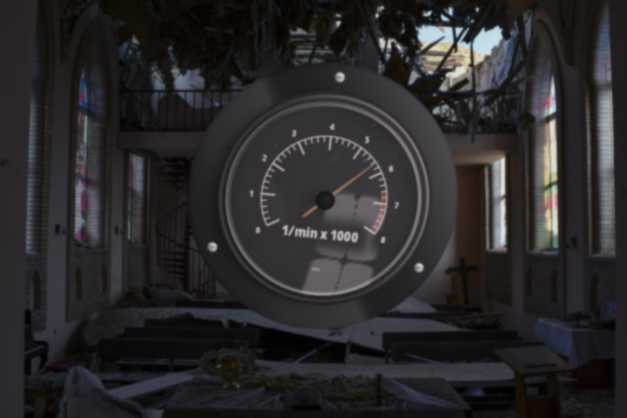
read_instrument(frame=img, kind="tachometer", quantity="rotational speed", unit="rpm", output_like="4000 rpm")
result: 5600 rpm
